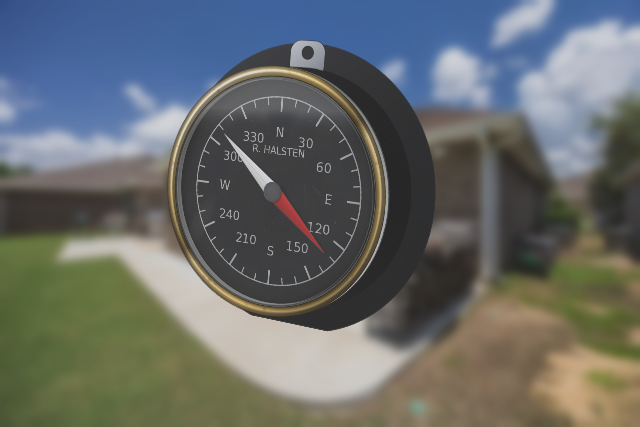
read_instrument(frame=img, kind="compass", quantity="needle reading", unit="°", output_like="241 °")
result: 130 °
